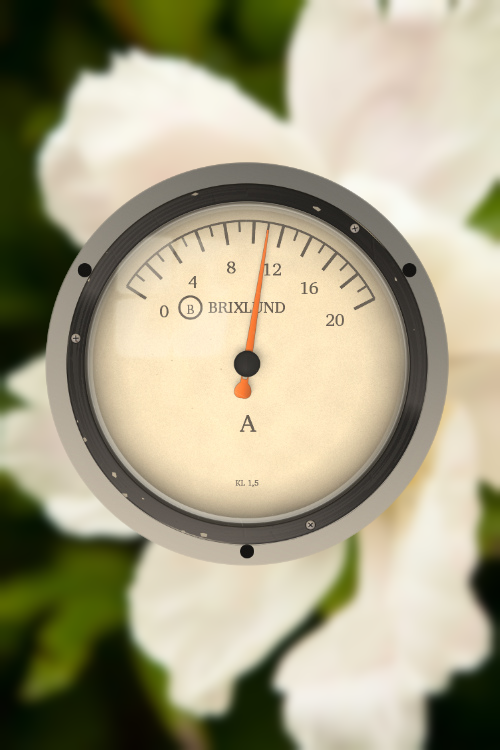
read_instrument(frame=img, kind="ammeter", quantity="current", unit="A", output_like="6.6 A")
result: 11 A
